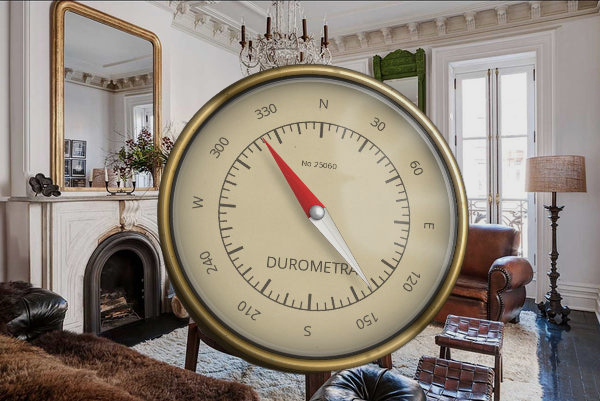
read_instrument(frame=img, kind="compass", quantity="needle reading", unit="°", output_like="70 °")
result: 320 °
